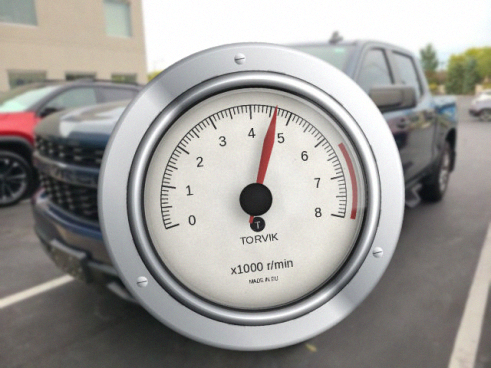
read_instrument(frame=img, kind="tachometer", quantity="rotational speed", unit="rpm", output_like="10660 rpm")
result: 4600 rpm
